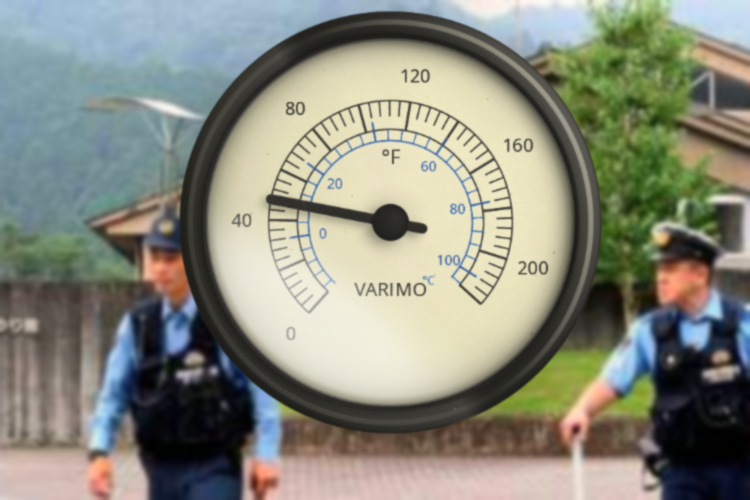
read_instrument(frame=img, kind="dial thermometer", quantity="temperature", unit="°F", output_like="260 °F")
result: 48 °F
